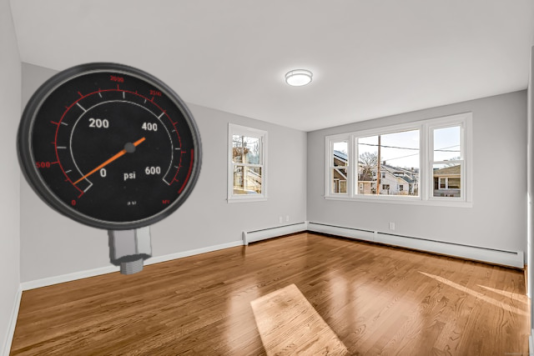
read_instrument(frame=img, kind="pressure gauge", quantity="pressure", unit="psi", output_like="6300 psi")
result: 25 psi
